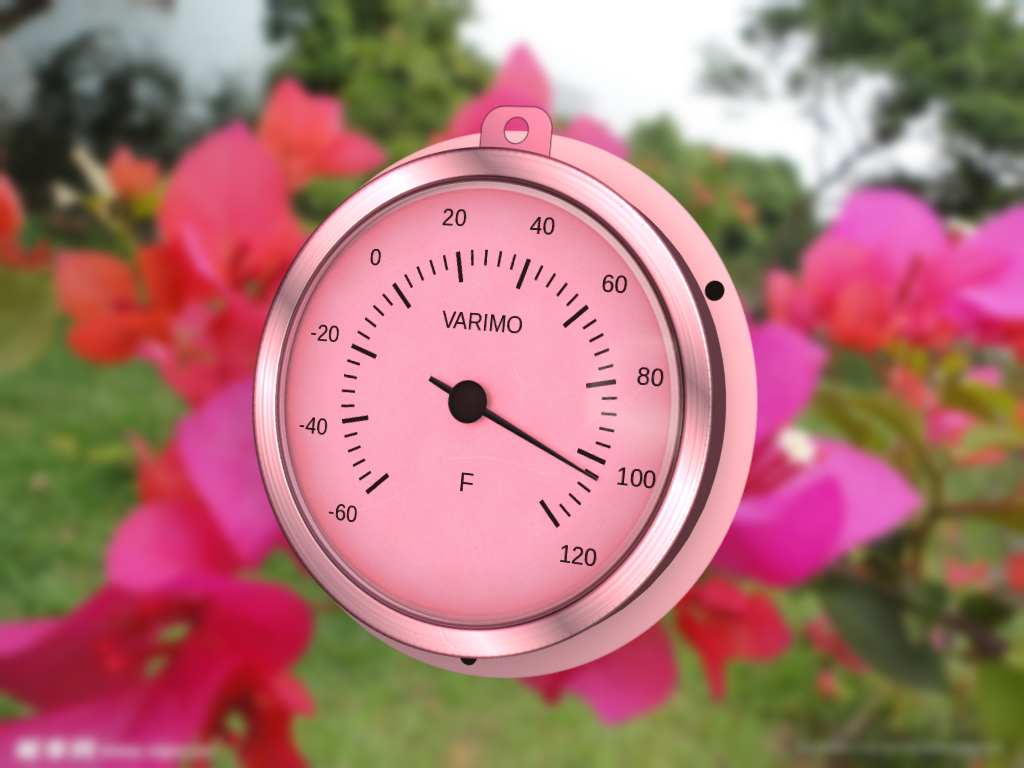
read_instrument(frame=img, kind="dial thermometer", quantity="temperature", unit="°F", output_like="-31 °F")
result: 104 °F
